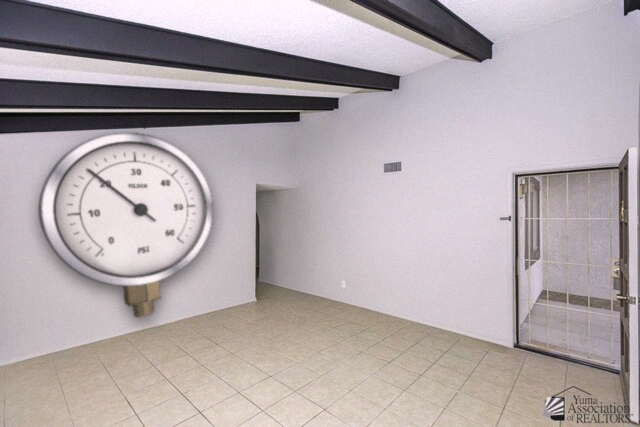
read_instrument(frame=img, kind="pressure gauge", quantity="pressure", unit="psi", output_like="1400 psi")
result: 20 psi
